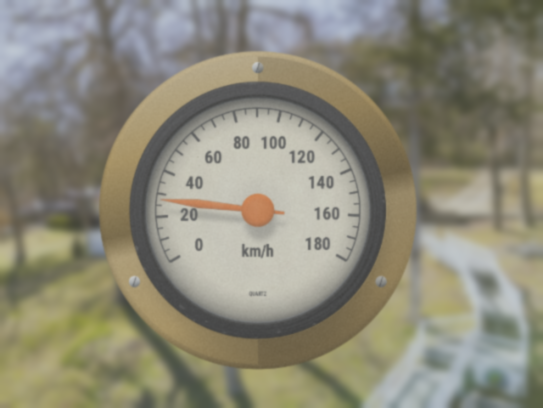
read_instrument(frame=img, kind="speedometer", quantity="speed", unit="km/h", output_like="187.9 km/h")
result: 27.5 km/h
